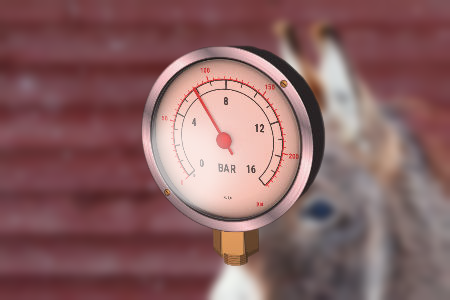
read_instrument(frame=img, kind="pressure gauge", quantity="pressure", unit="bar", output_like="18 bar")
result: 6 bar
